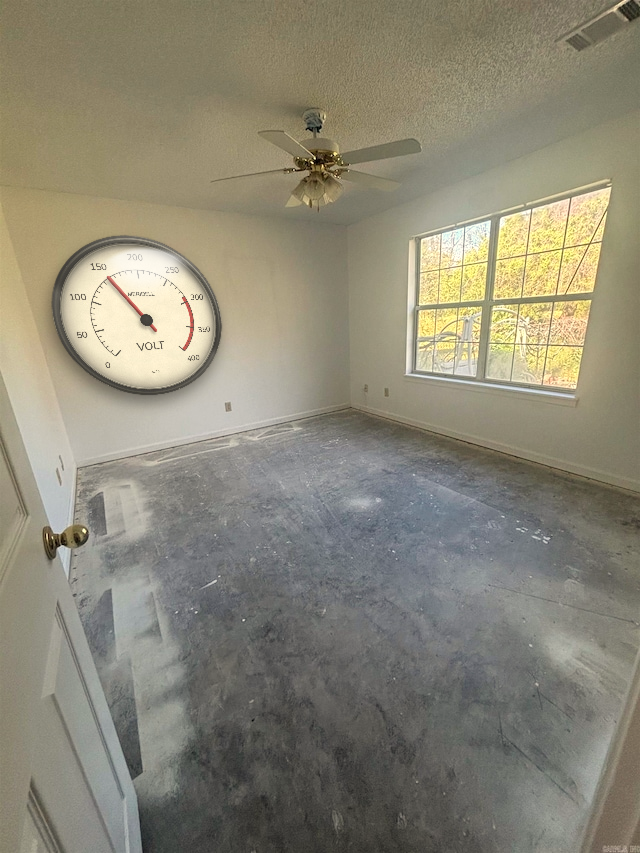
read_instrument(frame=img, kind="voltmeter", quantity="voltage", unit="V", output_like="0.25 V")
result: 150 V
